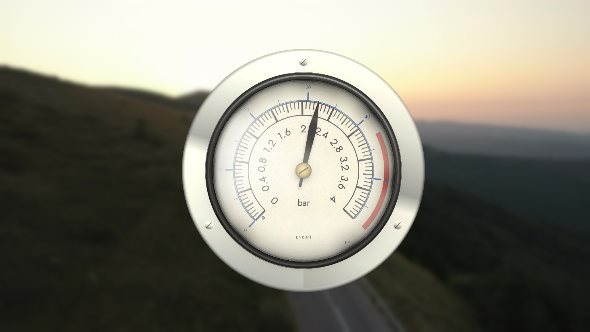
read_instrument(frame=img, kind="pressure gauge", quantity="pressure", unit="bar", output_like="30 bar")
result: 2.2 bar
